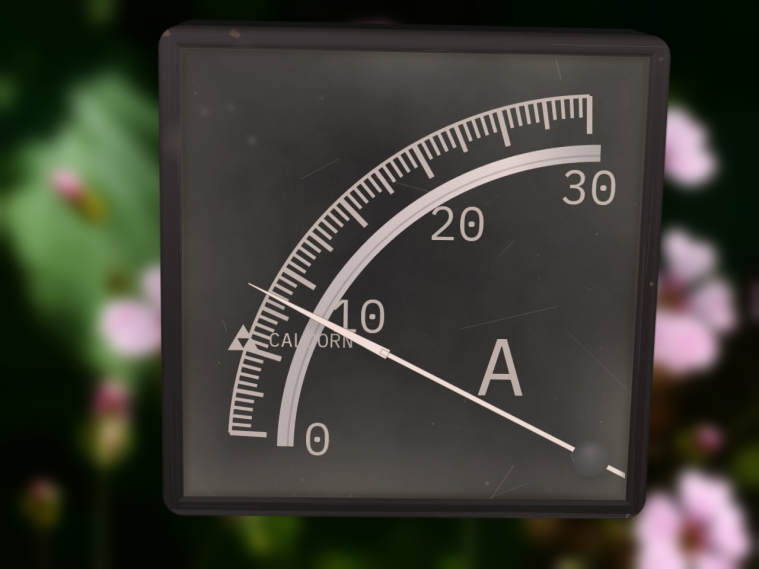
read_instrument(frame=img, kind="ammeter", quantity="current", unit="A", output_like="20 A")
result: 8.5 A
